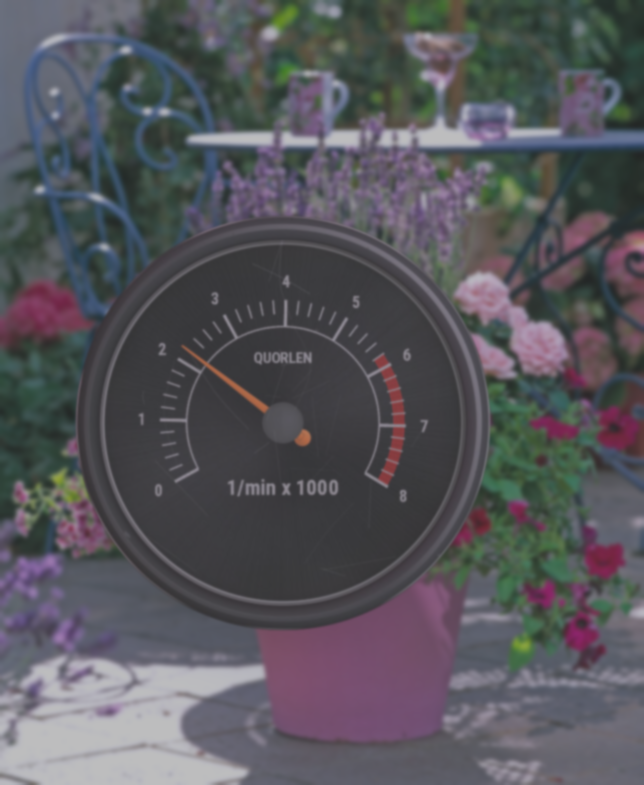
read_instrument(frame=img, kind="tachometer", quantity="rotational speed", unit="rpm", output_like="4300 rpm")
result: 2200 rpm
